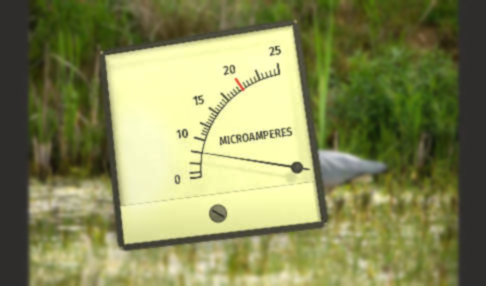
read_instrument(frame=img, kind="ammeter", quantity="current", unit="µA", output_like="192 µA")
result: 7.5 µA
